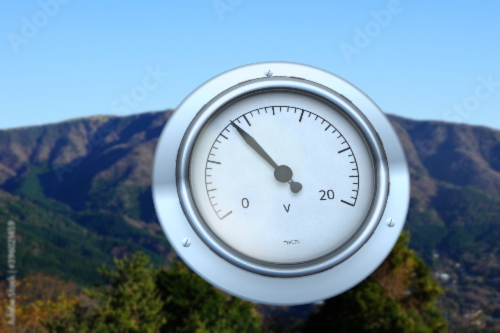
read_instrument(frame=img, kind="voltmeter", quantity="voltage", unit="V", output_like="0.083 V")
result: 7 V
